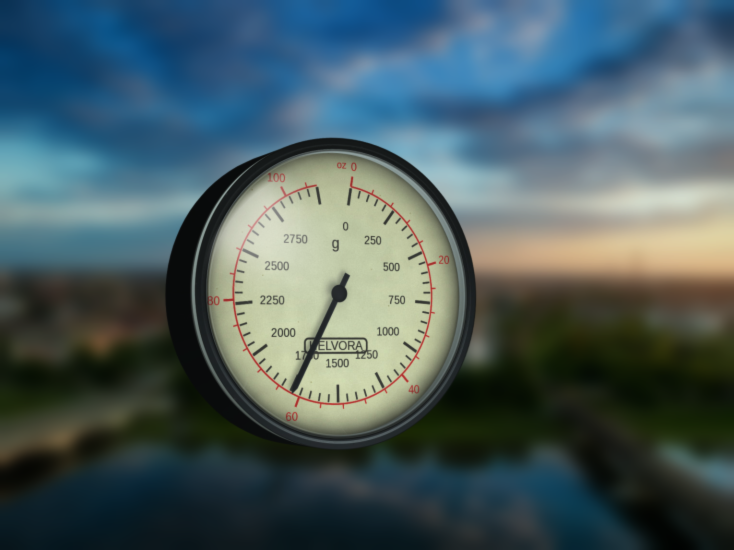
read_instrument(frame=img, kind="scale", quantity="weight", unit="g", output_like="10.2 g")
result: 1750 g
